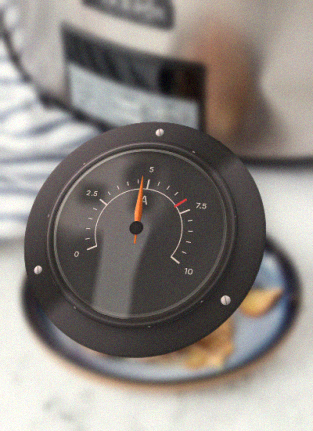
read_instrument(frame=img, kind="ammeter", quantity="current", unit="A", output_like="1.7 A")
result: 4.75 A
